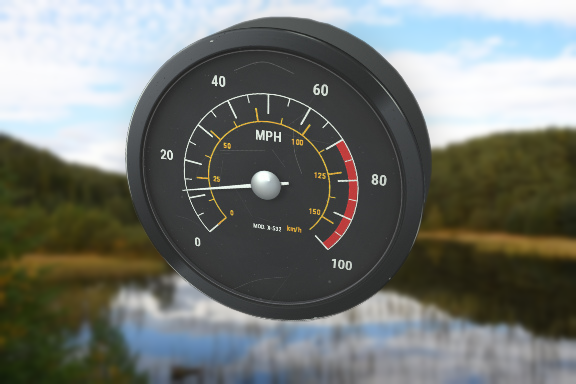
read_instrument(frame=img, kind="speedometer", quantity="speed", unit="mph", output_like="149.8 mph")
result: 12.5 mph
